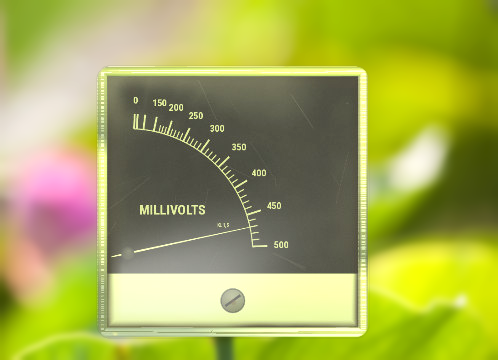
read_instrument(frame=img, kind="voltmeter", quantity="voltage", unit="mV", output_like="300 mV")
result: 470 mV
